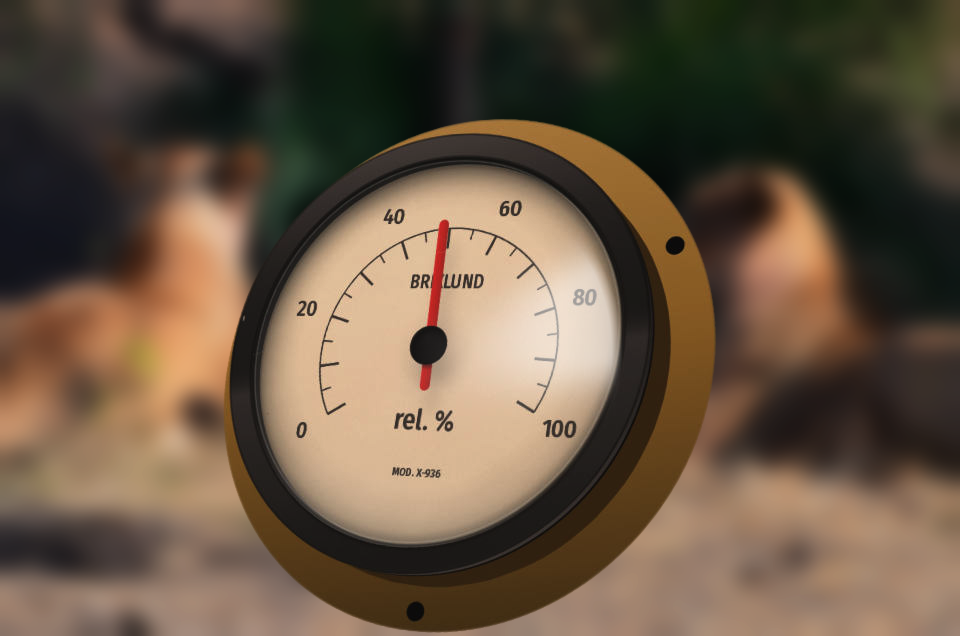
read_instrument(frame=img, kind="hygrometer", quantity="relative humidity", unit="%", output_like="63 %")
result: 50 %
